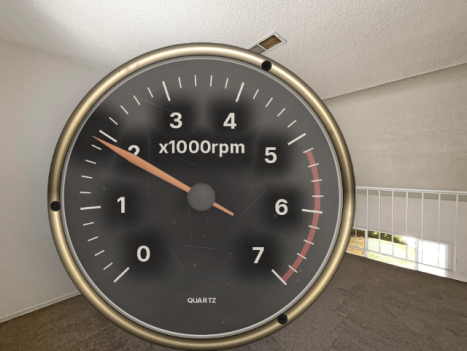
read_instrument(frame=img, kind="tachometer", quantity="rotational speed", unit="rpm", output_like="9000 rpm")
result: 1900 rpm
